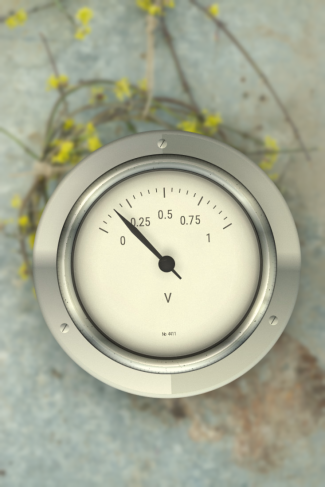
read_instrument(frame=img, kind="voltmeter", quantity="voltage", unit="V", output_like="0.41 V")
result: 0.15 V
